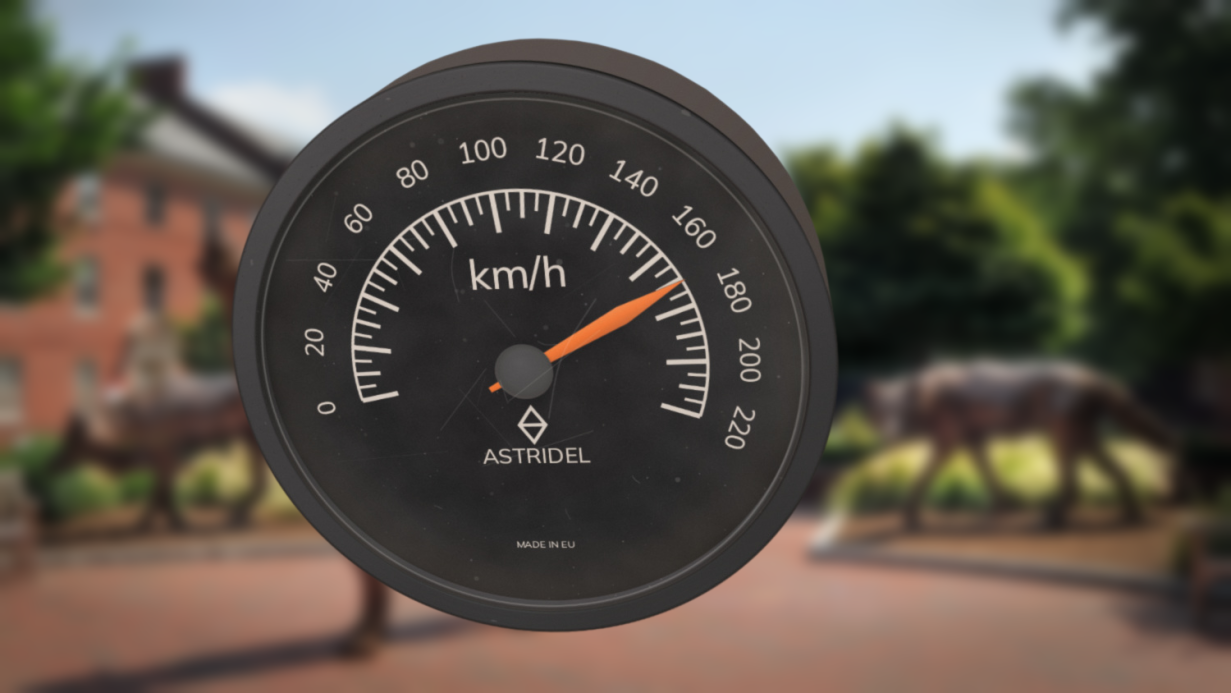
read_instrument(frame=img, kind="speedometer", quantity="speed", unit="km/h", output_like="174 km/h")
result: 170 km/h
